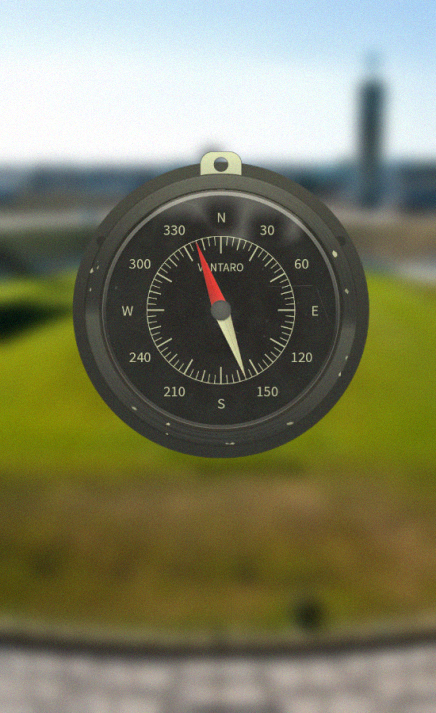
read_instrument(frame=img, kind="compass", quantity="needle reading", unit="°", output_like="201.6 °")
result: 340 °
